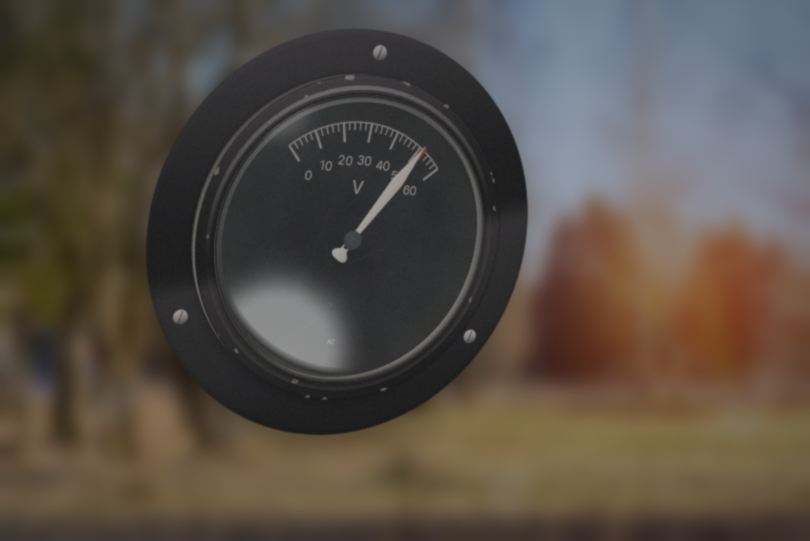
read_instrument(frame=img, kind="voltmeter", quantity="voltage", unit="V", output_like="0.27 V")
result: 50 V
